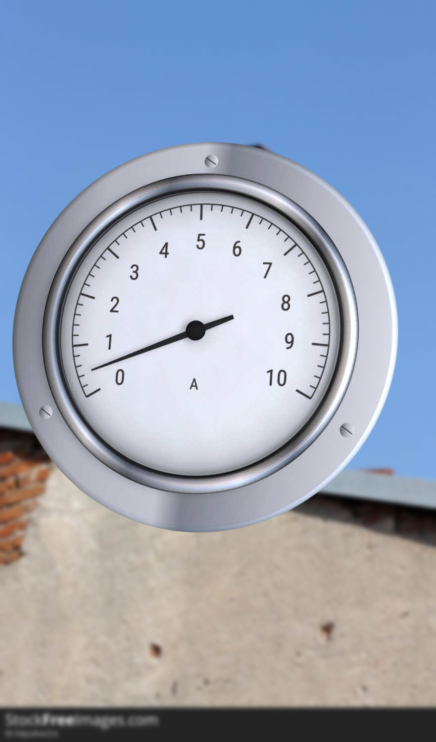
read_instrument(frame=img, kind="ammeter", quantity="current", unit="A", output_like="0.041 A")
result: 0.4 A
